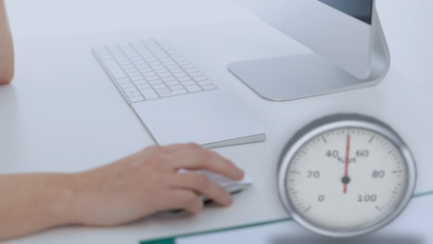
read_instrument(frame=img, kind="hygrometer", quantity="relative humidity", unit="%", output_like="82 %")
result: 50 %
